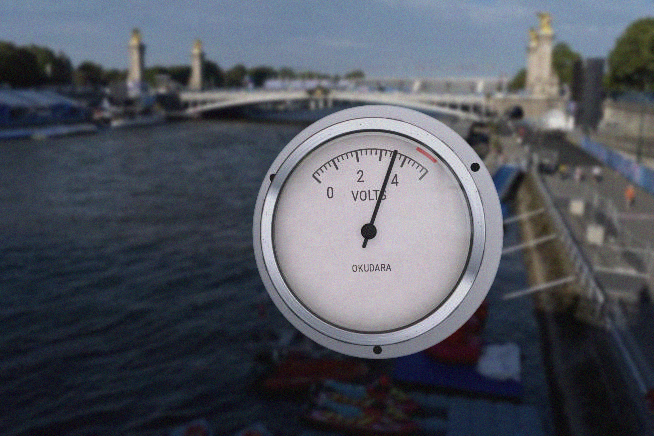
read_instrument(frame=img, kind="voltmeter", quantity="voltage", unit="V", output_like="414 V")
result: 3.6 V
